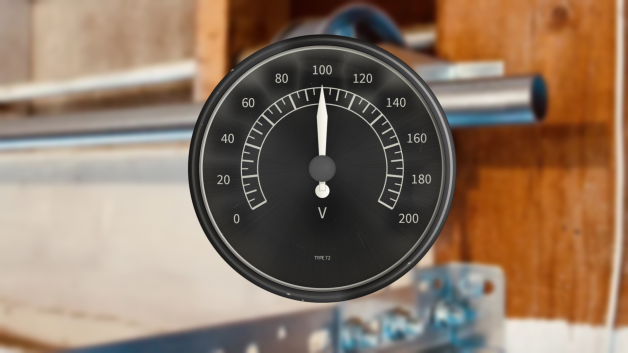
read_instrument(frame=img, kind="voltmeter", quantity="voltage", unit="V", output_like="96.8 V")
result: 100 V
